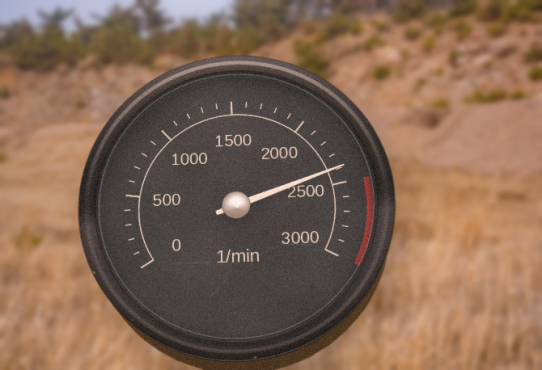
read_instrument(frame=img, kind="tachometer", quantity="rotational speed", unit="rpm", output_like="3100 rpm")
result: 2400 rpm
